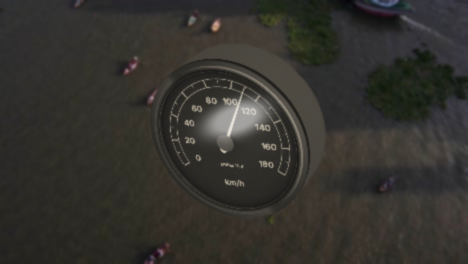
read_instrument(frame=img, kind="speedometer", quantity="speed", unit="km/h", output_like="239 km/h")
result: 110 km/h
